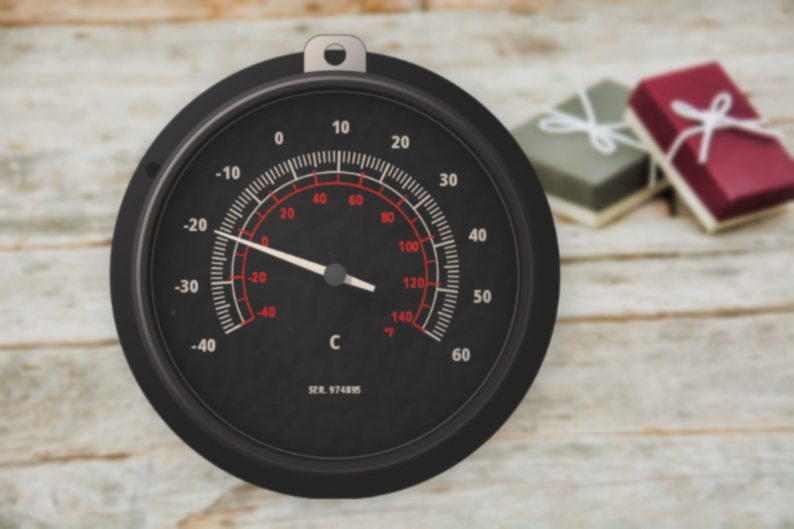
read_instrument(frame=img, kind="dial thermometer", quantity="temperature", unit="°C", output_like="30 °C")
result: -20 °C
